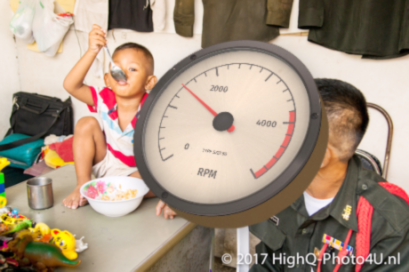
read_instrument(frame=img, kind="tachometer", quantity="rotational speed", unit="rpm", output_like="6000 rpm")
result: 1400 rpm
